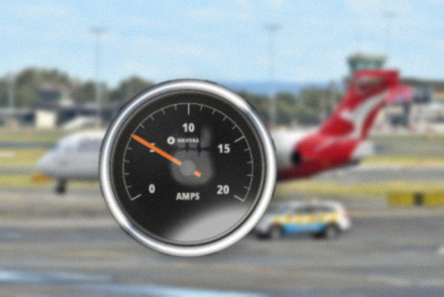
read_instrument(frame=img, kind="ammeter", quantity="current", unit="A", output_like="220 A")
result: 5 A
